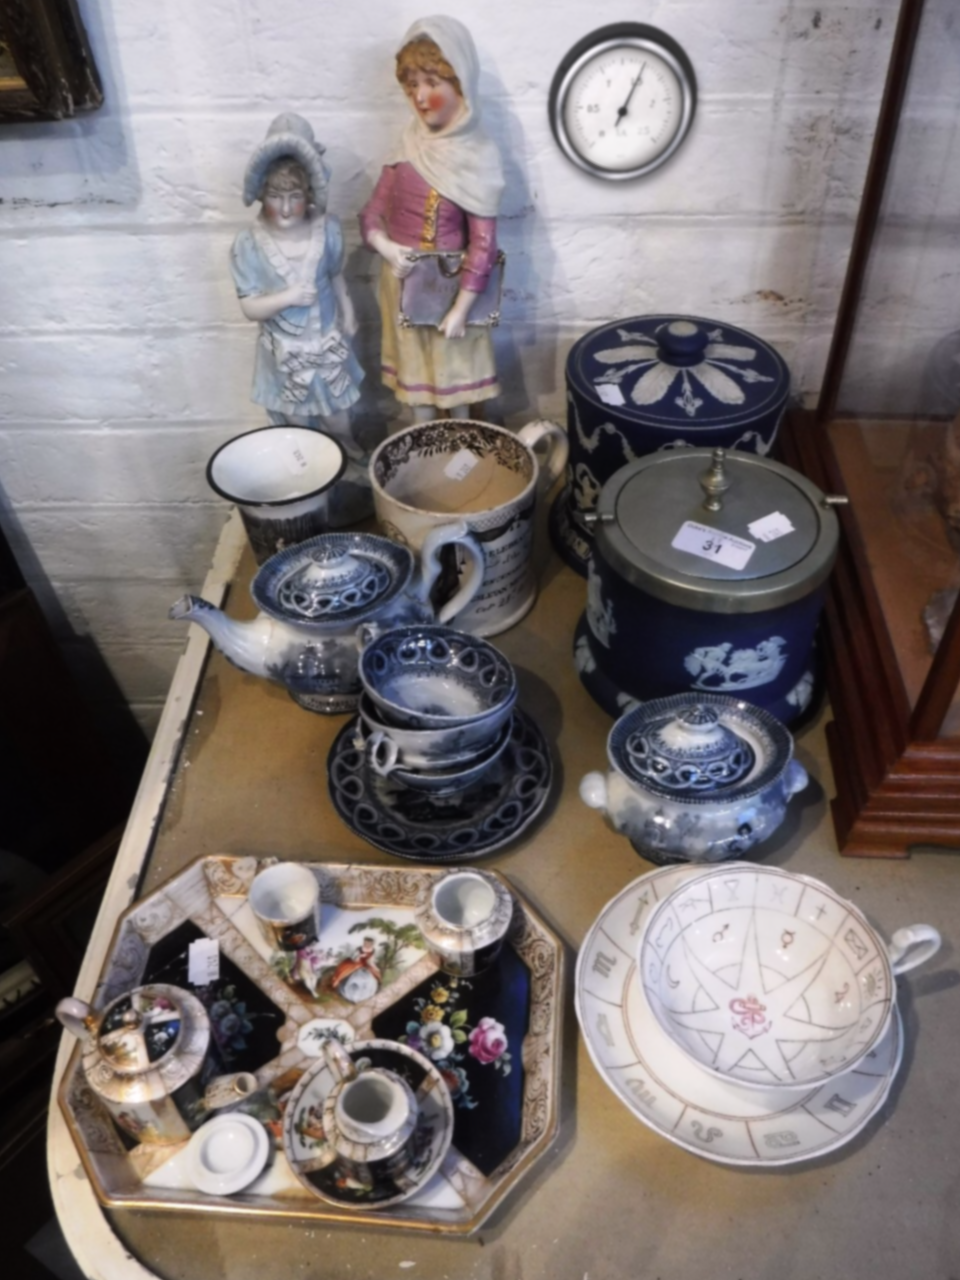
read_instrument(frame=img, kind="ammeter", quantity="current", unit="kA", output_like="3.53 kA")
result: 1.5 kA
